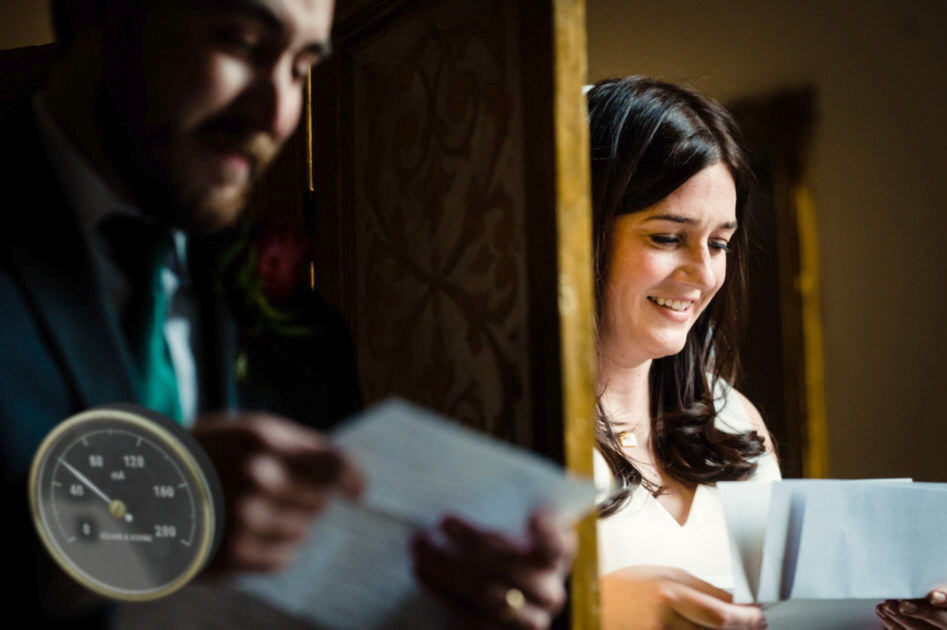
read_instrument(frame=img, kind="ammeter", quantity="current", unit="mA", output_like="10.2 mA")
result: 60 mA
